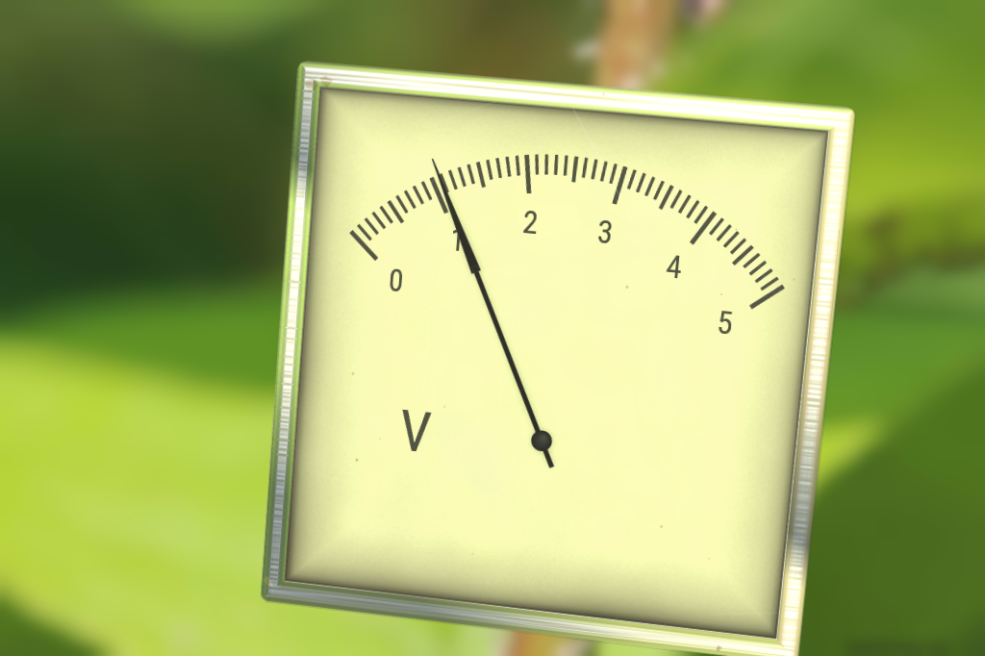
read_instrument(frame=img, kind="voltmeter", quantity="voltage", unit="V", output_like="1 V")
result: 1.1 V
